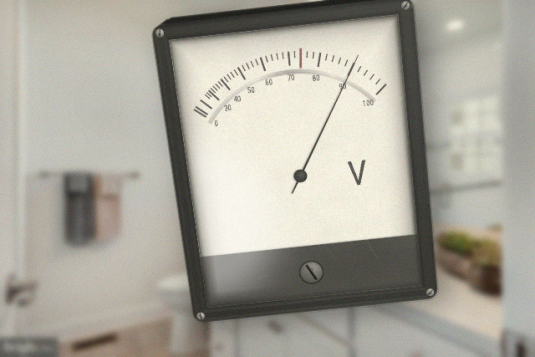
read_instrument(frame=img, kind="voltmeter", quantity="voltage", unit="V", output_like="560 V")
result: 90 V
